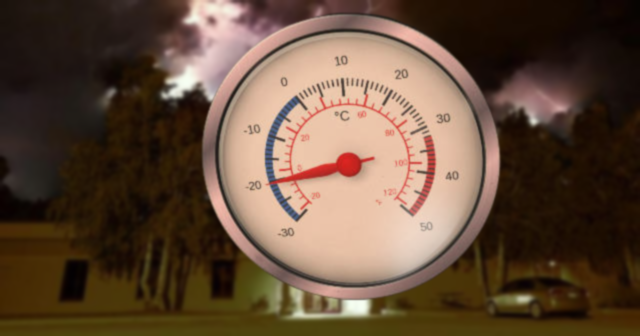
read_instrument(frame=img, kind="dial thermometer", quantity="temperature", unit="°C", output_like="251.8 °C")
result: -20 °C
